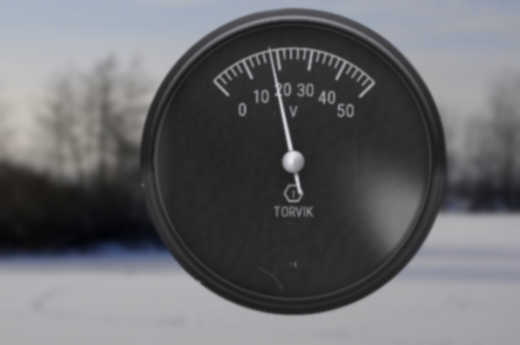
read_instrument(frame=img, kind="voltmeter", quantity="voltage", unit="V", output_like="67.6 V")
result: 18 V
